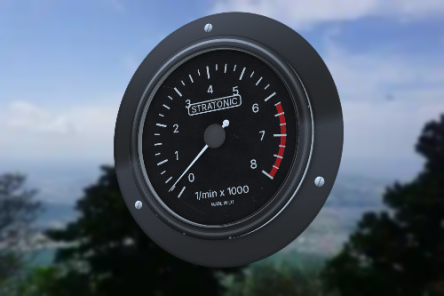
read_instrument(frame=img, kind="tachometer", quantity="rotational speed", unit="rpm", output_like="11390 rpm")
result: 250 rpm
